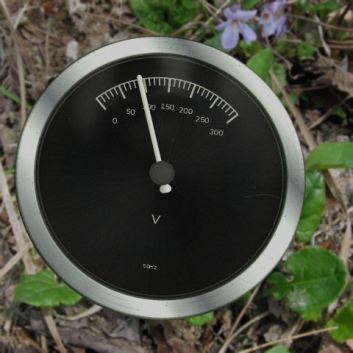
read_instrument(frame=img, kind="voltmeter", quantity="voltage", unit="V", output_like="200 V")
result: 90 V
